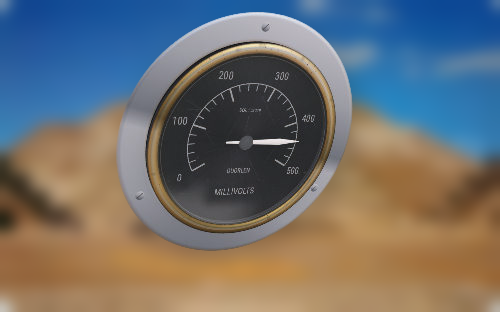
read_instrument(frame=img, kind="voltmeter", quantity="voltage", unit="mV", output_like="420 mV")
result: 440 mV
